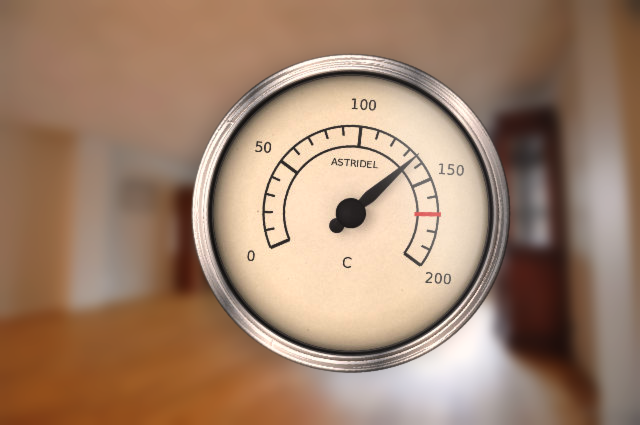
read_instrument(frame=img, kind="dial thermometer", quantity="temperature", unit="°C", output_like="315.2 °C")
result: 135 °C
